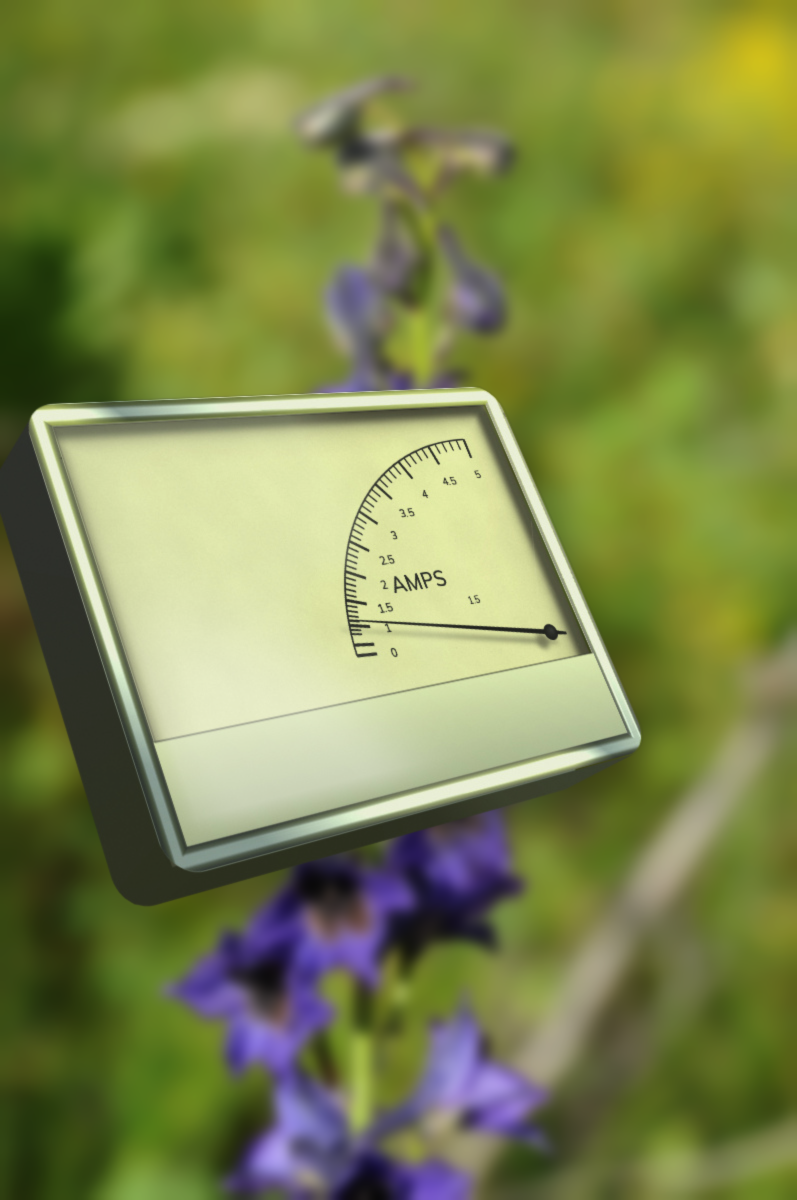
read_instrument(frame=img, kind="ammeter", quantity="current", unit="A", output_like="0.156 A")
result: 1 A
